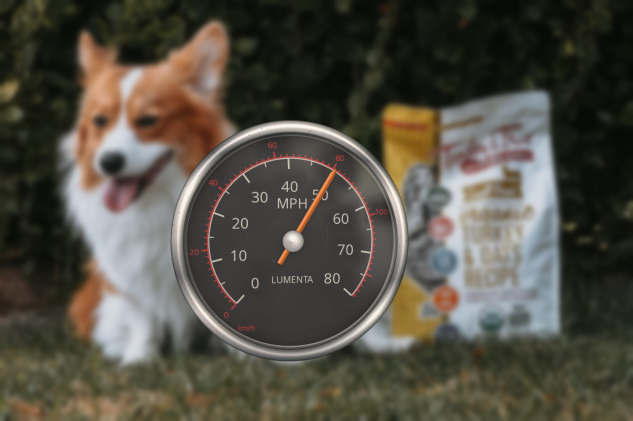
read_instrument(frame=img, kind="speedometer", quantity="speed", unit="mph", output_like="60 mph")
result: 50 mph
